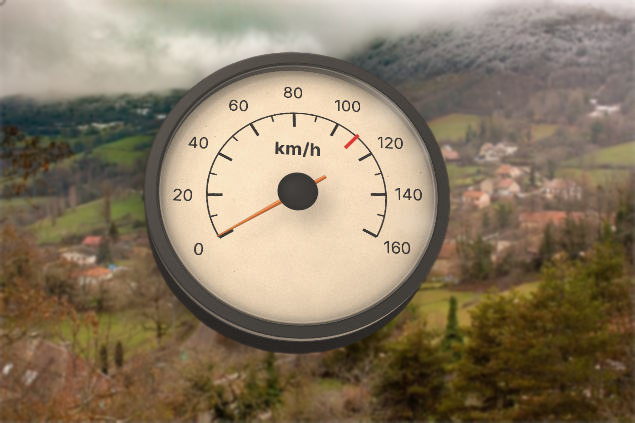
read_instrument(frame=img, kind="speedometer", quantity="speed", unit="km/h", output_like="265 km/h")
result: 0 km/h
